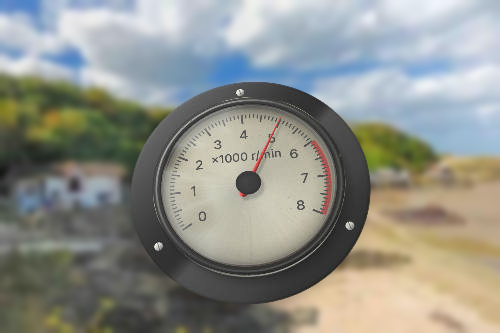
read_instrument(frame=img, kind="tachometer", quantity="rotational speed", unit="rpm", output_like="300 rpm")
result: 5000 rpm
